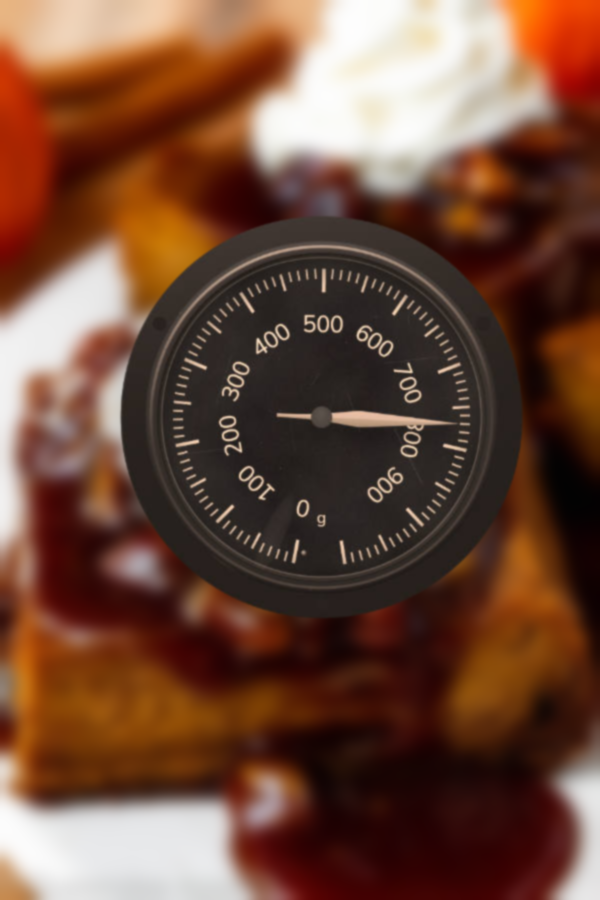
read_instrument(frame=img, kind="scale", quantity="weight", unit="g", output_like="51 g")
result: 770 g
